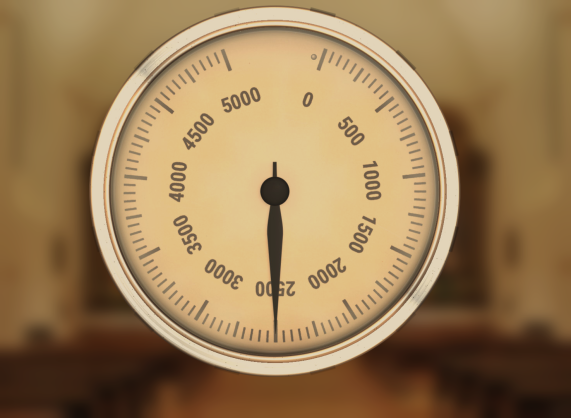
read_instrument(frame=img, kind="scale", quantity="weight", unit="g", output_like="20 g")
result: 2500 g
